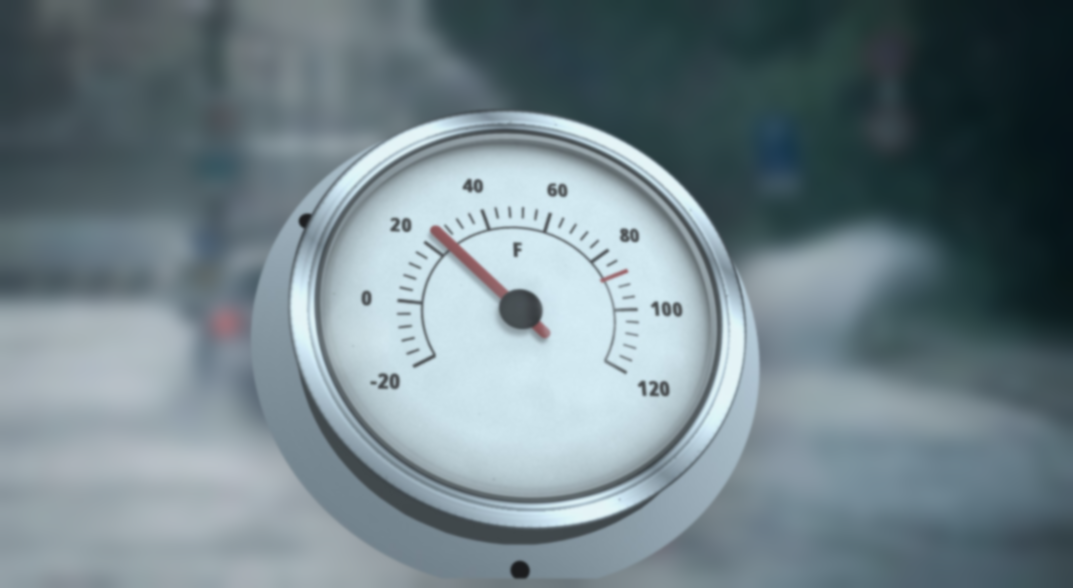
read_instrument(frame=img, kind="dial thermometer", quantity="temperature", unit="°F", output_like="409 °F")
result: 24 °F
